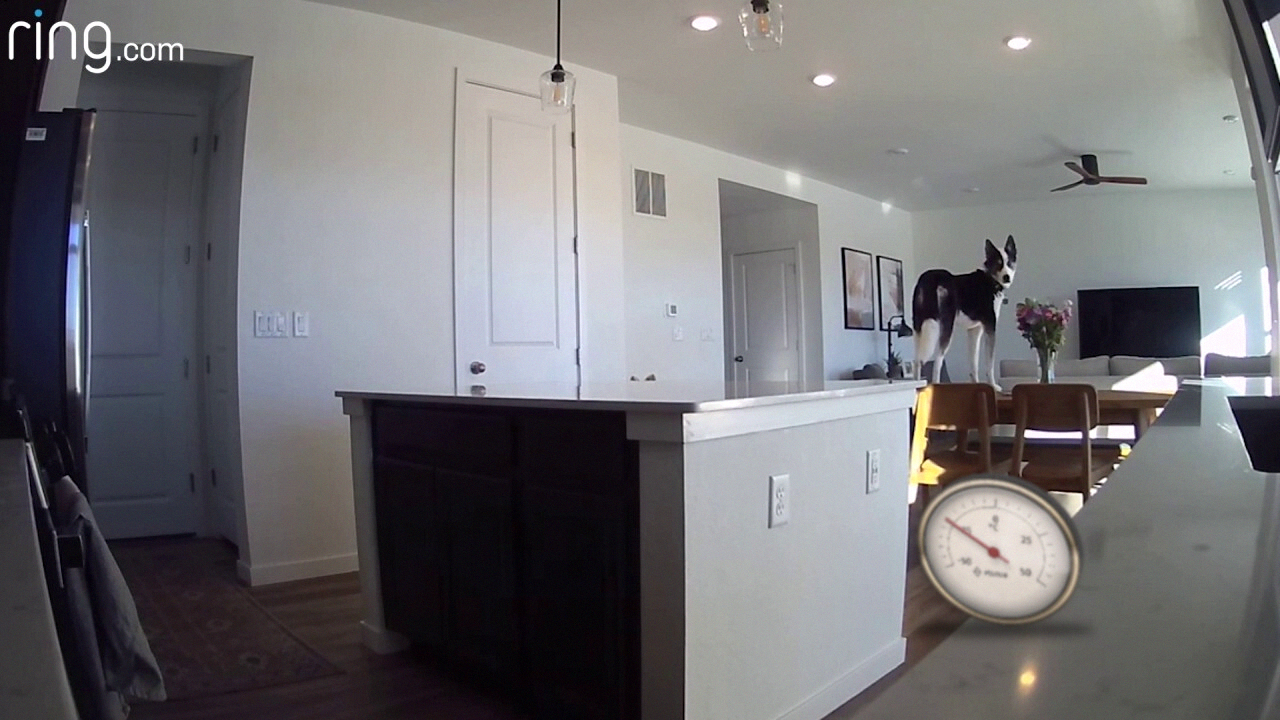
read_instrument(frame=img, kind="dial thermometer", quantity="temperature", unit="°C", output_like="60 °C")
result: -25 °C
